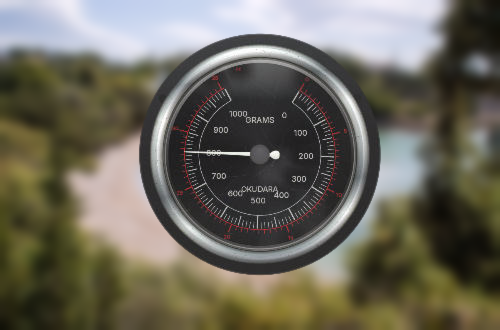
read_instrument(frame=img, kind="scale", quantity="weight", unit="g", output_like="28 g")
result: 800 g
